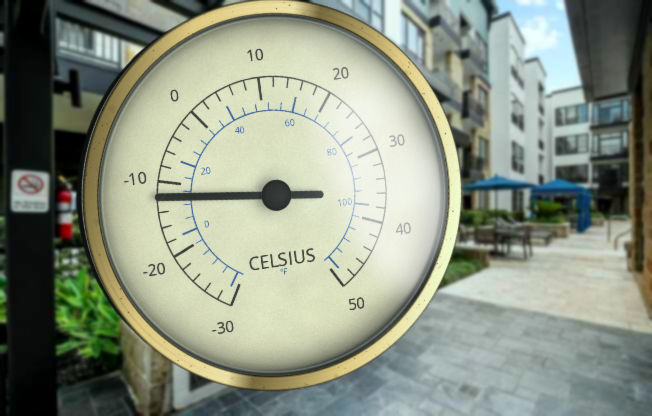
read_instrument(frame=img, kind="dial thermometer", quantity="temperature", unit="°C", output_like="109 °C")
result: -12 °C
